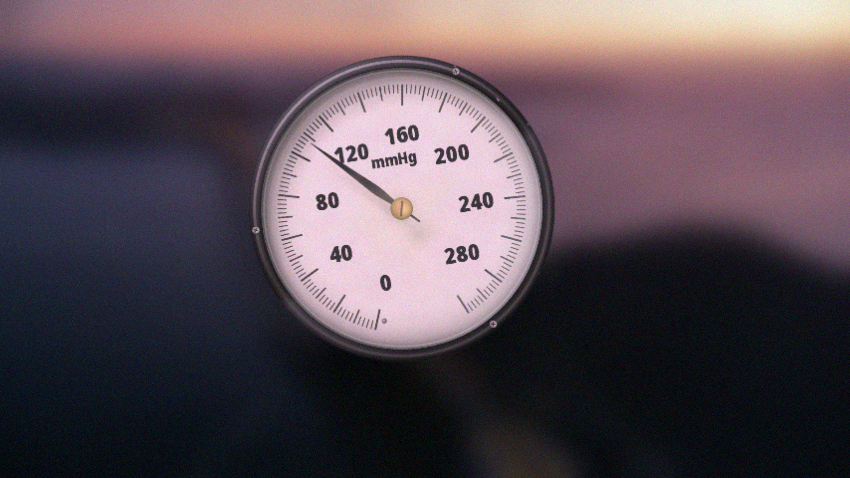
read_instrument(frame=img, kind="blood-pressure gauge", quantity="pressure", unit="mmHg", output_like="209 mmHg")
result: 108 mmHg
